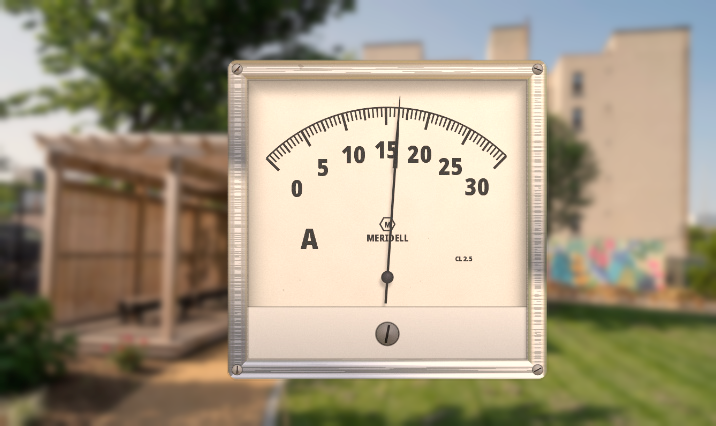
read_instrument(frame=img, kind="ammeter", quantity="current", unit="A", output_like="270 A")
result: 16.5 A
